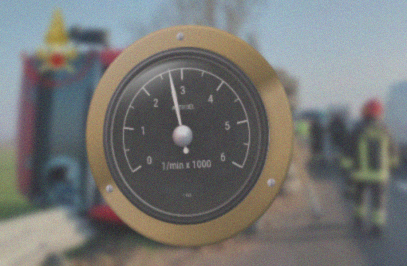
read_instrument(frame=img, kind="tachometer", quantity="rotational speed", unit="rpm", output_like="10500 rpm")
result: 2750 rpm
